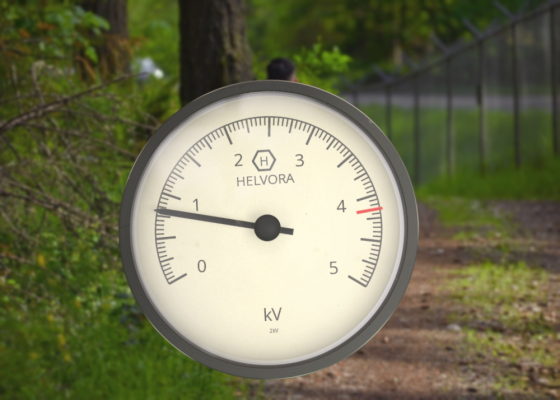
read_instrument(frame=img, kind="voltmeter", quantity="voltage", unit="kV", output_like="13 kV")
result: 0.8 kV
